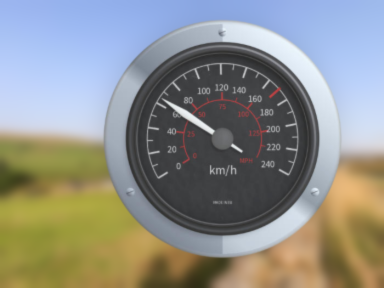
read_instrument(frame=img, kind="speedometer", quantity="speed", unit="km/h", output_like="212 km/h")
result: 65 km/h
